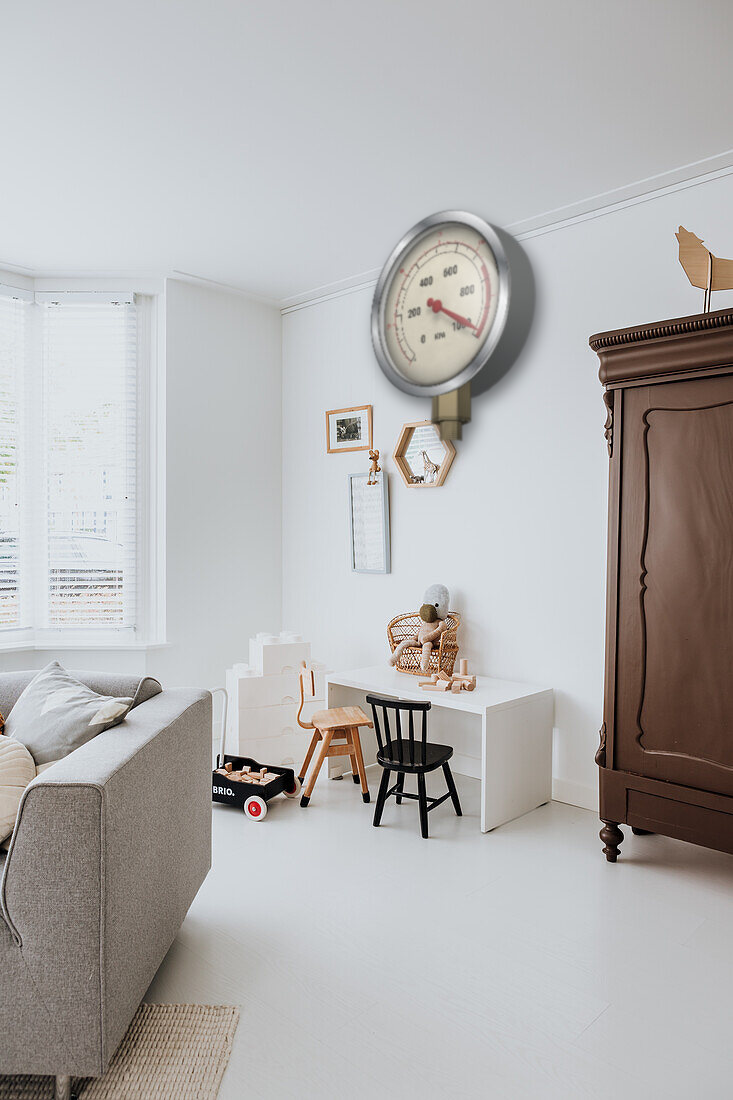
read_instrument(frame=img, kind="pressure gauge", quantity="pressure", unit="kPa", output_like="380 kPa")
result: 975 kPa
